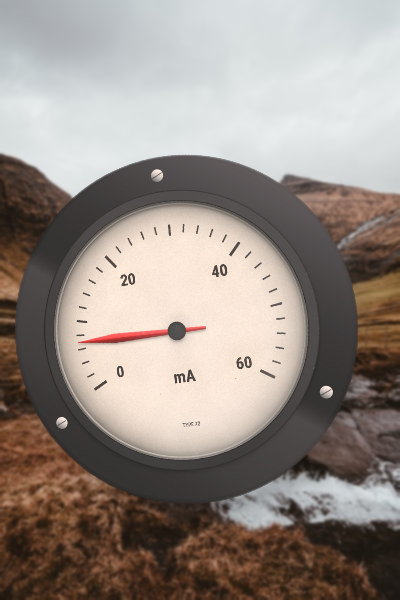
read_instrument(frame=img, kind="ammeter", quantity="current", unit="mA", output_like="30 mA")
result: 7 mA
